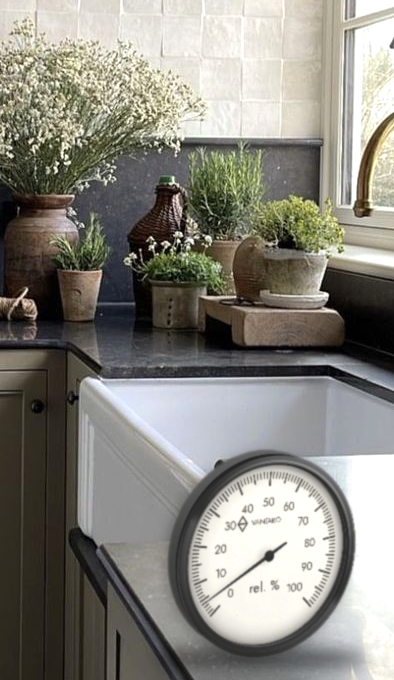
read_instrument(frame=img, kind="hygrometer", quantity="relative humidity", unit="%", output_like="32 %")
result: 5 %
